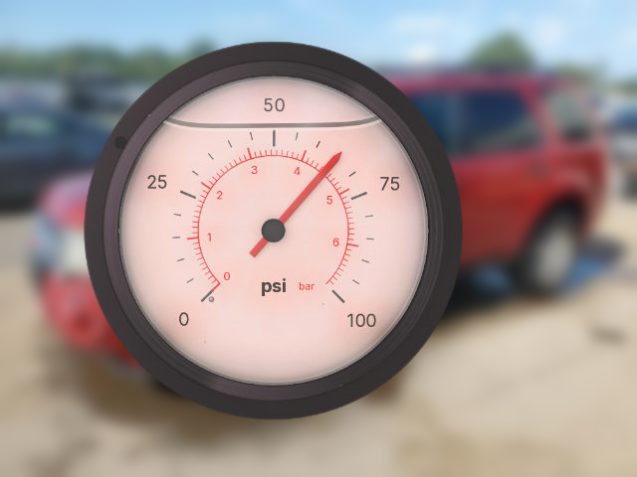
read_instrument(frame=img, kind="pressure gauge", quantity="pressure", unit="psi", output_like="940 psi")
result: 65 psi
